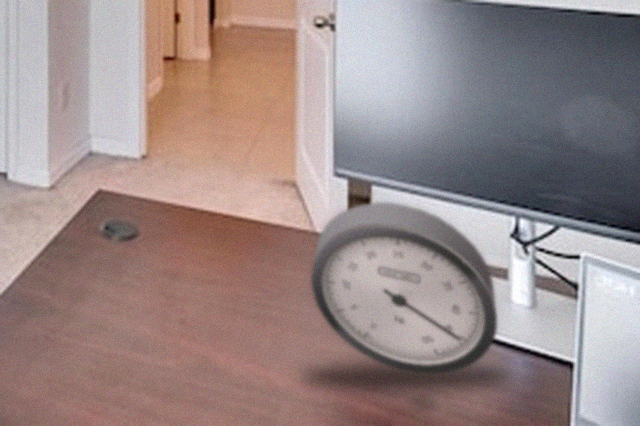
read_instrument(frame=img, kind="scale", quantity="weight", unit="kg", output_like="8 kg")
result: 45 kg
